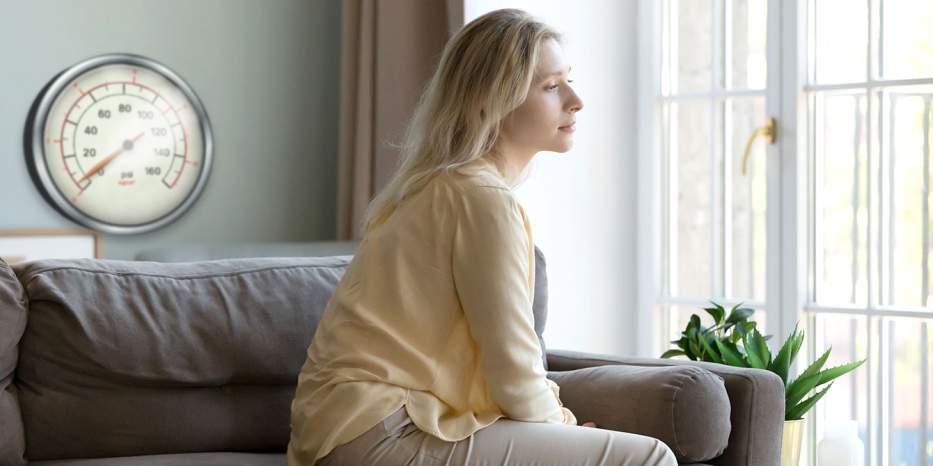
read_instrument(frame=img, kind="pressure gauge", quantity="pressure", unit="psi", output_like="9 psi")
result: 5 psi
